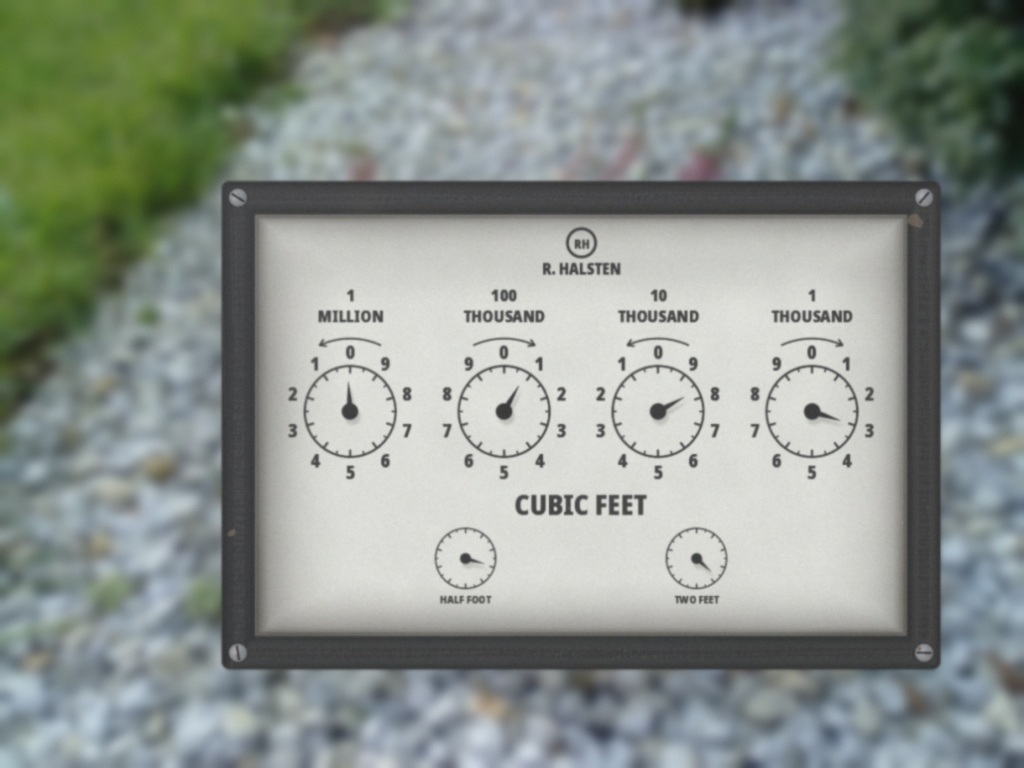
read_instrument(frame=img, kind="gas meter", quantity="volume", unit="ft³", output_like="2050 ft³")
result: 8300 ft³
